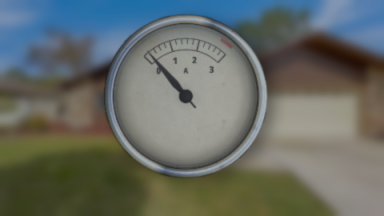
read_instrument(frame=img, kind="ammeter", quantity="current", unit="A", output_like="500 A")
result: 0.2 A
